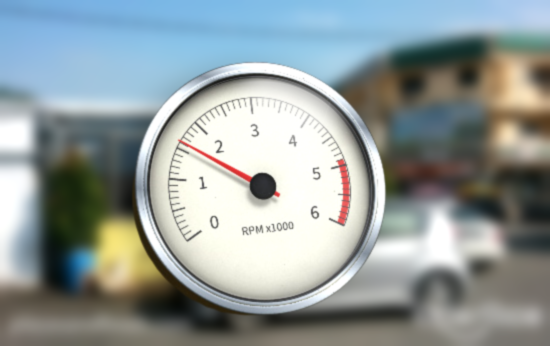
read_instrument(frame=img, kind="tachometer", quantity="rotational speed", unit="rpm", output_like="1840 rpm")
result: 1600 rpm
